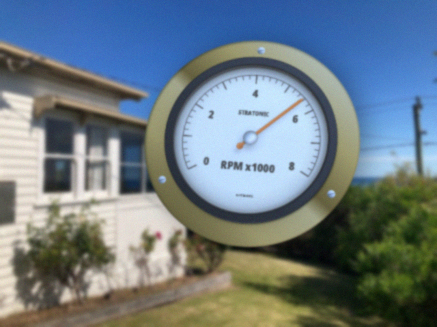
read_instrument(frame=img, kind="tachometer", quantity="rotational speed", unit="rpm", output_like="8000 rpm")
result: 5600 rpm
